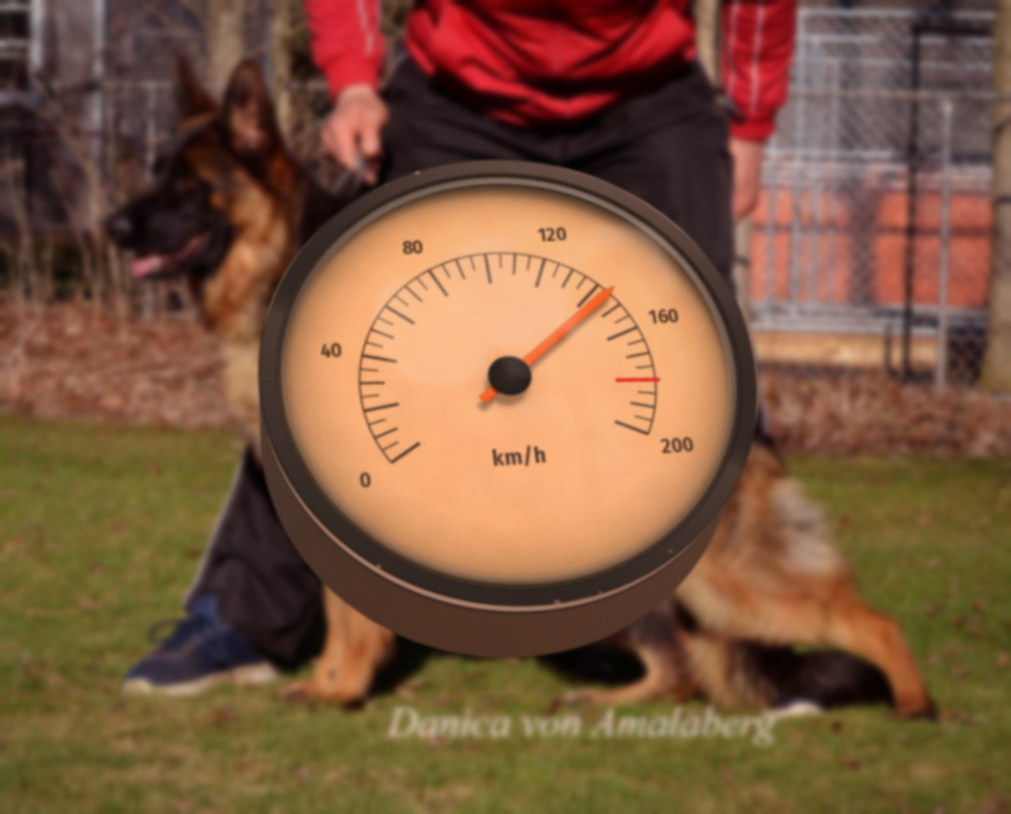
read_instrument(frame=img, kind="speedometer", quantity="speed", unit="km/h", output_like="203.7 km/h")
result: 145 km/h
